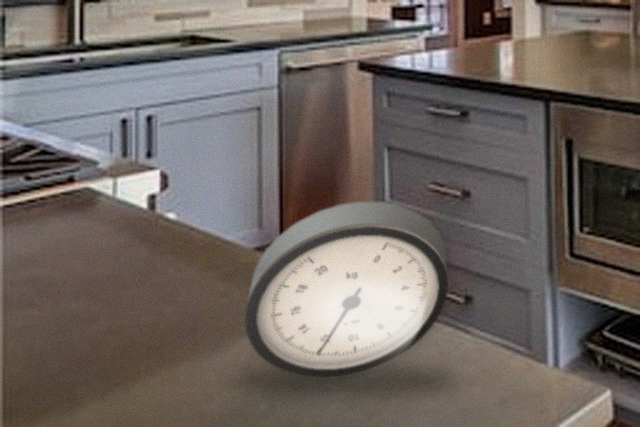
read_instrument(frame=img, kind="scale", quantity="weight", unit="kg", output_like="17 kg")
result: 12 kg
